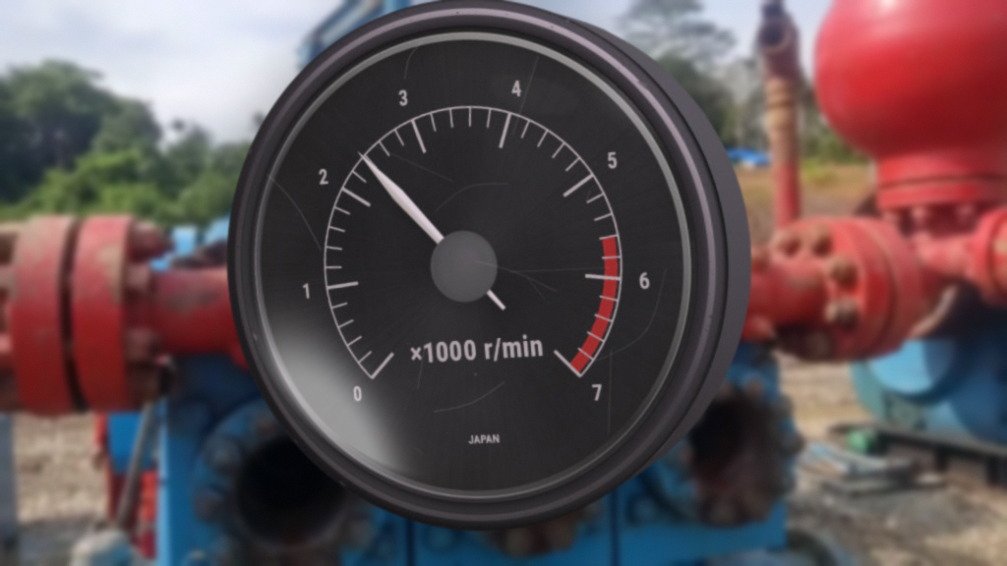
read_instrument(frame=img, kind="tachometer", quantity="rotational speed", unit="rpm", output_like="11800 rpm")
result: 2400 rpm
